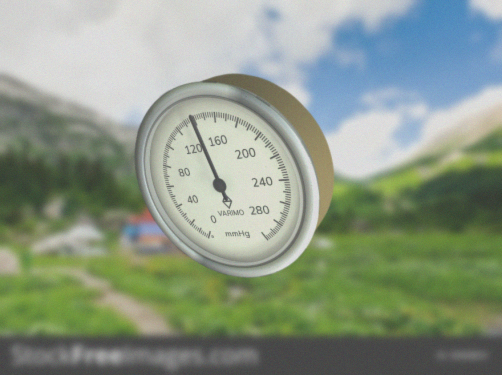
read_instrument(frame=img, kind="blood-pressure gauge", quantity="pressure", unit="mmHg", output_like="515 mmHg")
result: 140 mmHg
